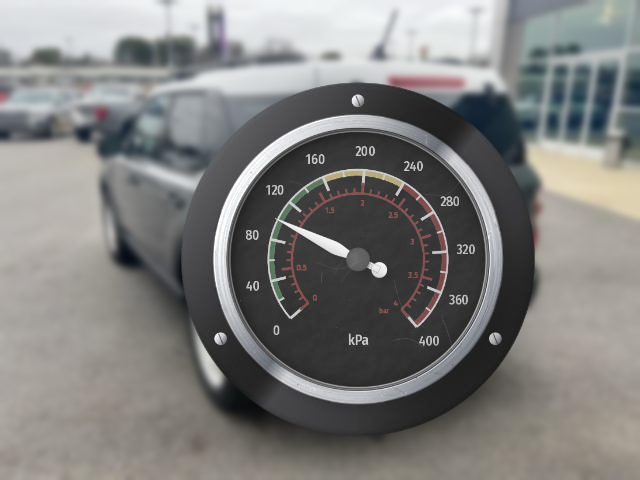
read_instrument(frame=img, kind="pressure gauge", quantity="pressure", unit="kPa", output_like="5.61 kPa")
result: 100 kPa
